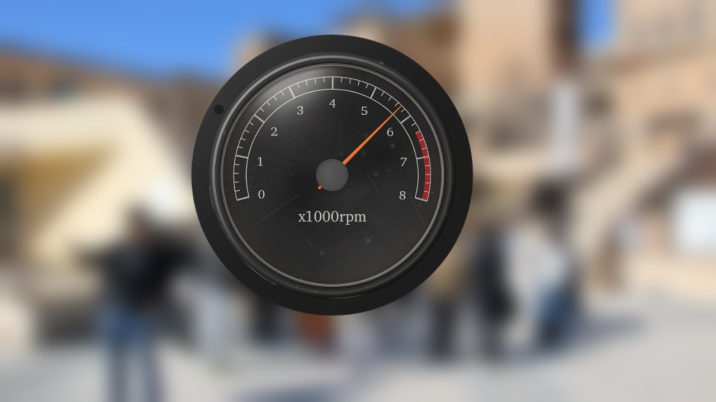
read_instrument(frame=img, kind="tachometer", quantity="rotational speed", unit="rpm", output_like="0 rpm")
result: 5700 rpm
